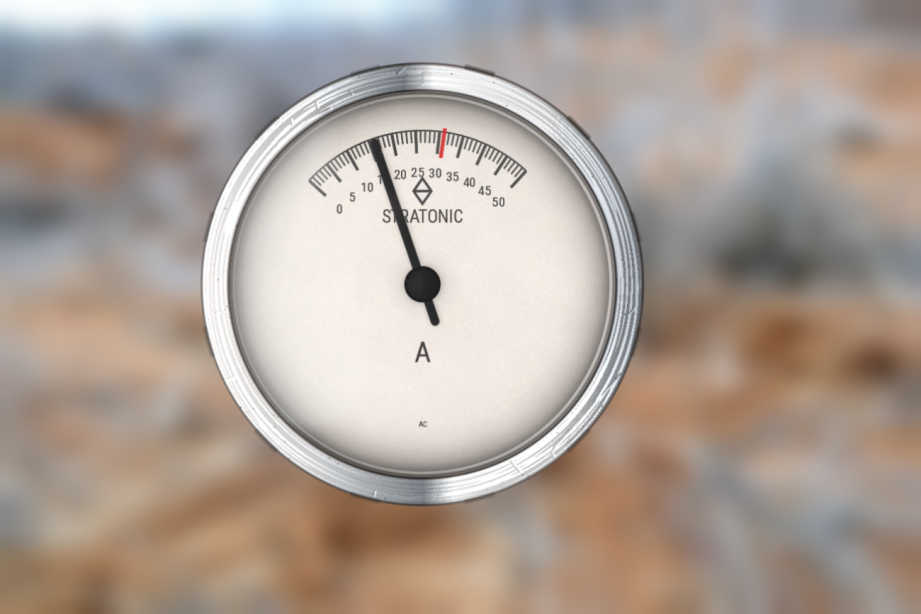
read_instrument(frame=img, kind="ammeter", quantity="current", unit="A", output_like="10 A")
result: 16 A
